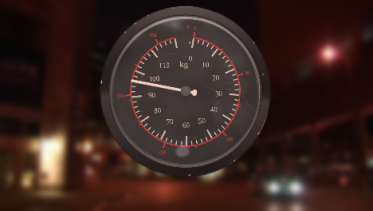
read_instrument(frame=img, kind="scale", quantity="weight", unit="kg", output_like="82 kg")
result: 96 kg
